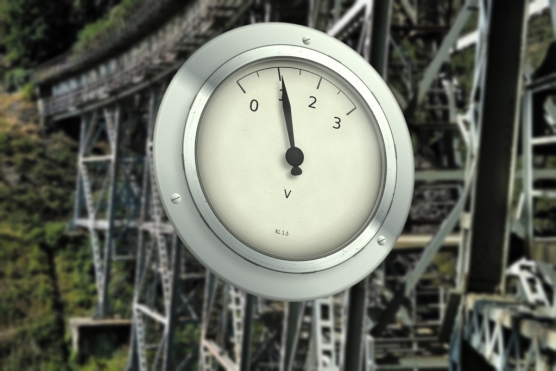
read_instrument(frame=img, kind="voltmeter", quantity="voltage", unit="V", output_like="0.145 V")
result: 1 V
